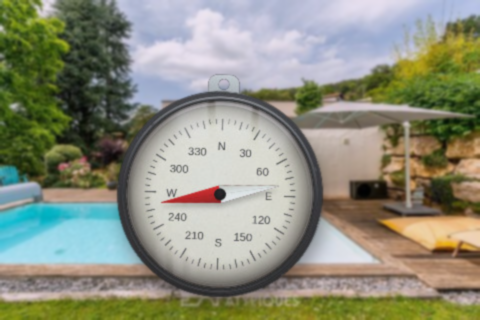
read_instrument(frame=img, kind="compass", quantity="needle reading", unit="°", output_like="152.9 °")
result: 260 °
